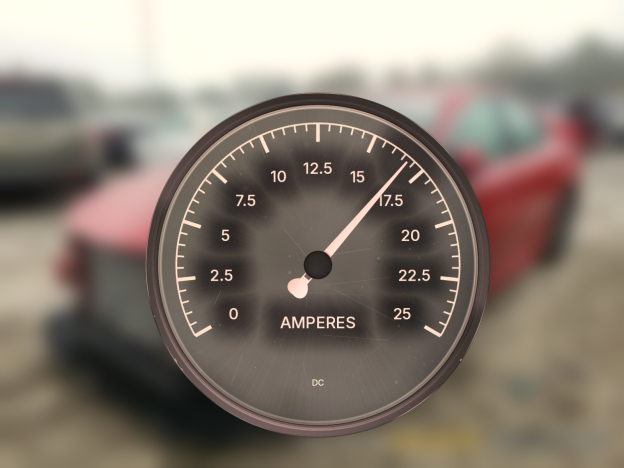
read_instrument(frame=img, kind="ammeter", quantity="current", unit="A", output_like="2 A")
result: 16.75 A
